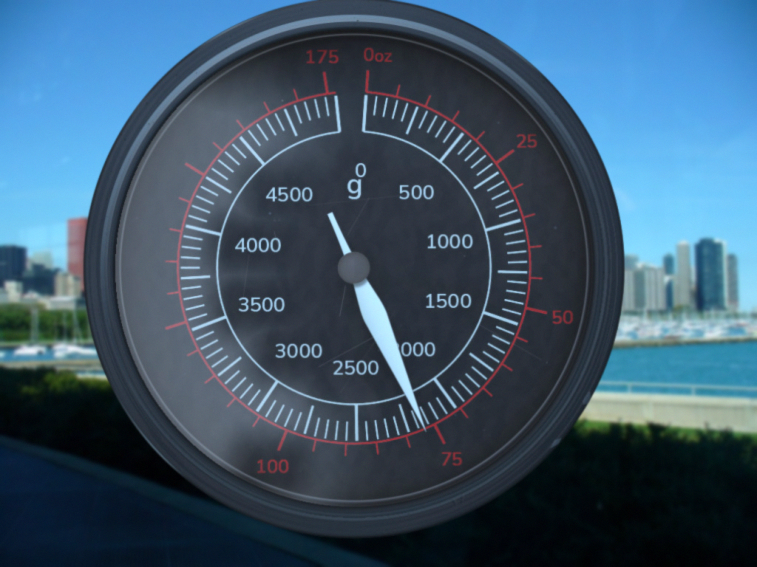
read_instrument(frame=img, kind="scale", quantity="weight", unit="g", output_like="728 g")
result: 2175 g
